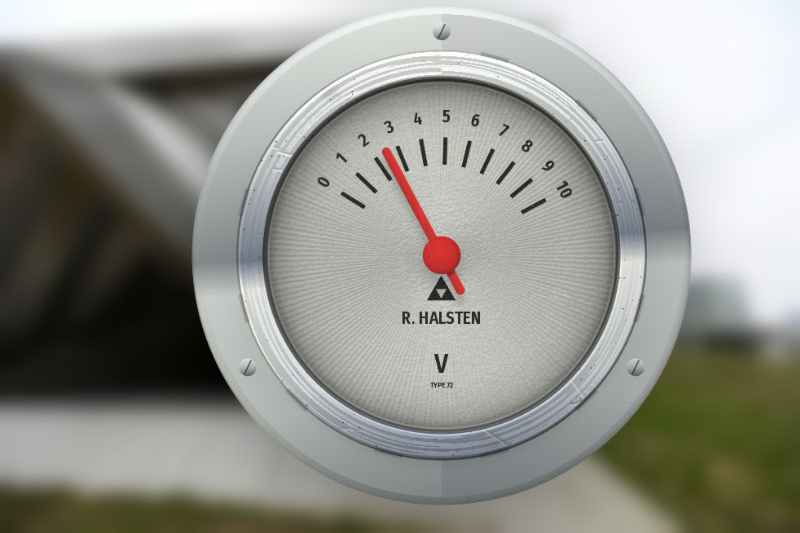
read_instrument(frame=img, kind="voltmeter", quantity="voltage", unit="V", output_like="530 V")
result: 2.5 V
